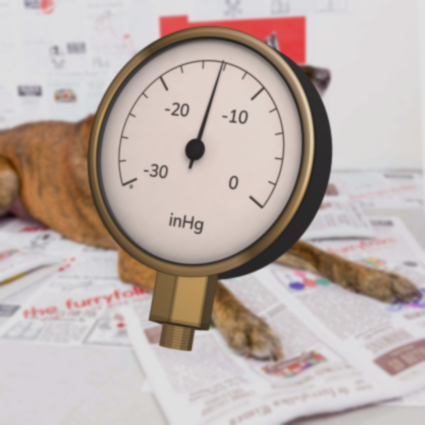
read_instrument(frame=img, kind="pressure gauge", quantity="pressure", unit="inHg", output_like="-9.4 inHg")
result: -14 inHg
